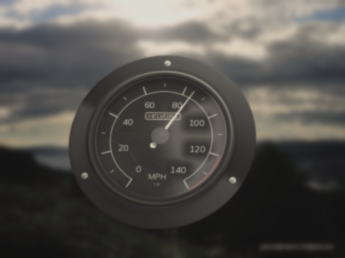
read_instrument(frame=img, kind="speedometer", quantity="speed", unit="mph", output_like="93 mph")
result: 85 mph
